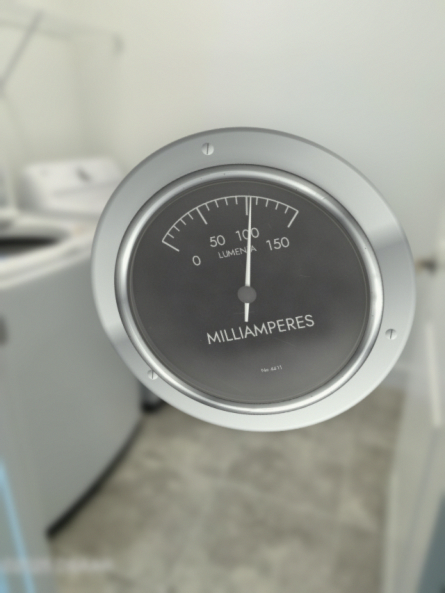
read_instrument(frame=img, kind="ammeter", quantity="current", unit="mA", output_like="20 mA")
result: 105 mA
